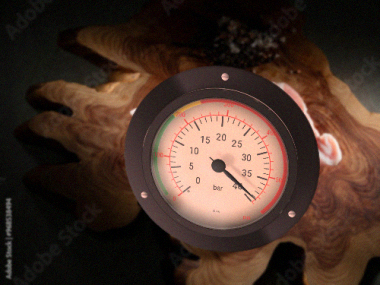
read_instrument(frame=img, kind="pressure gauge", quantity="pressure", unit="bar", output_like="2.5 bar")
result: 39 bar
